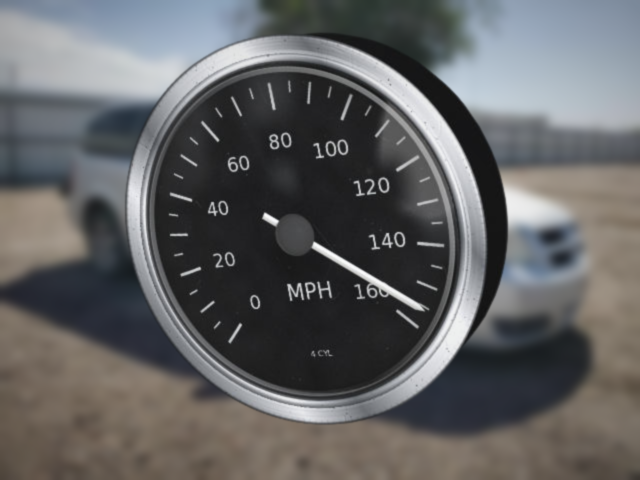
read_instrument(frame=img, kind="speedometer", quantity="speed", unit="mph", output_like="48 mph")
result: 155 mph
